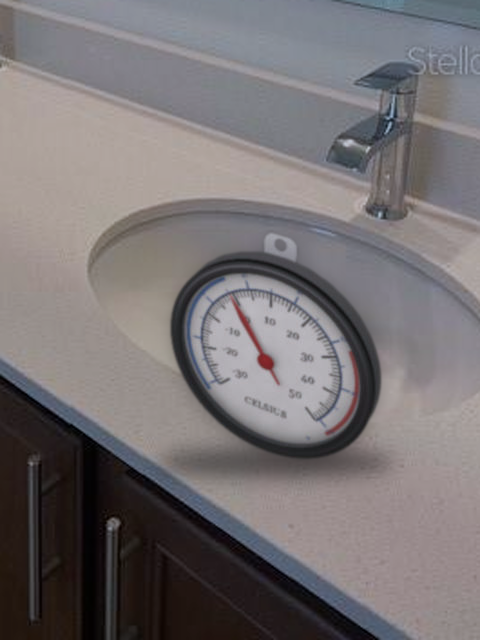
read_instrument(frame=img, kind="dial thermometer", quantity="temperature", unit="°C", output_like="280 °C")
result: 0 °C
